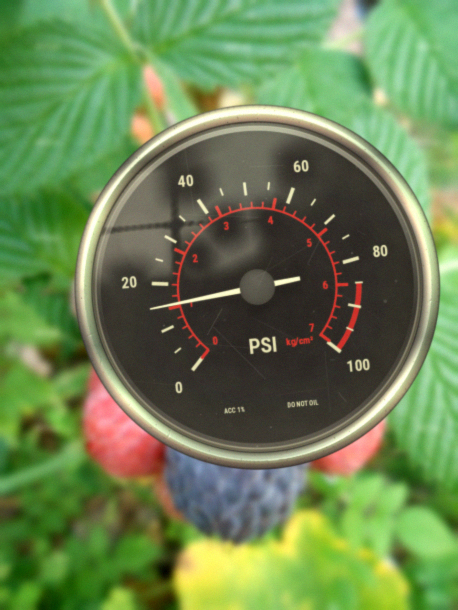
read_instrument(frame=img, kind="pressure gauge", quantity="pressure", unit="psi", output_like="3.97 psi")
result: 15 psi
